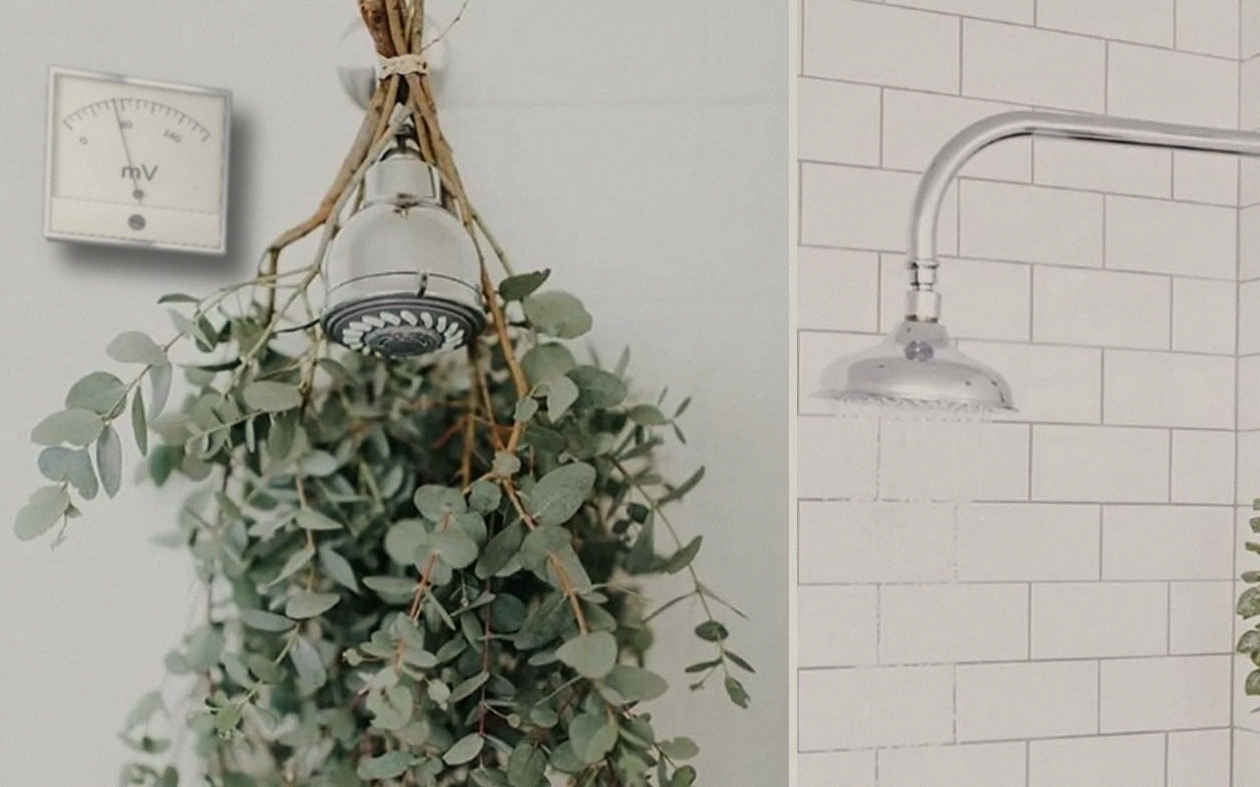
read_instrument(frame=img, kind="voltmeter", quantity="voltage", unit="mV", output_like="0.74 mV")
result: 70 mV
